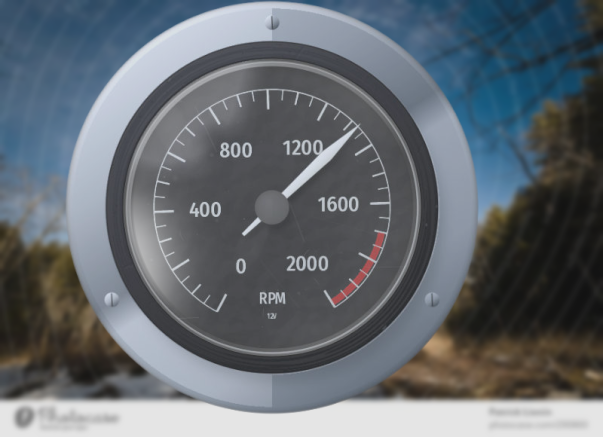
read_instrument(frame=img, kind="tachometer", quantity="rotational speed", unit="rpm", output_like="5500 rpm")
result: 1325 rpm
